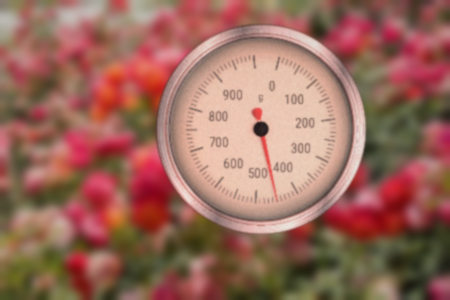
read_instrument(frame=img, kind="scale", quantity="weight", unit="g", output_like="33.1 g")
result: 450 g
